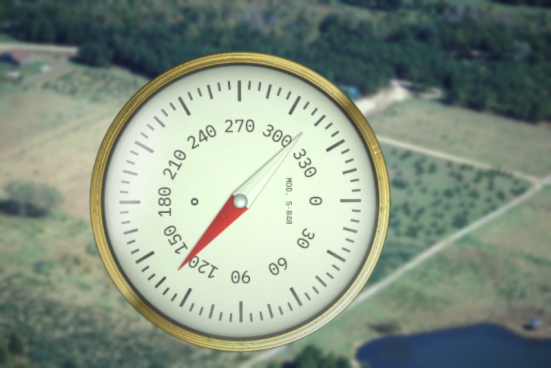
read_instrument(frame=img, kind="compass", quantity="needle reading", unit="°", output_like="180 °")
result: 132.5 °
